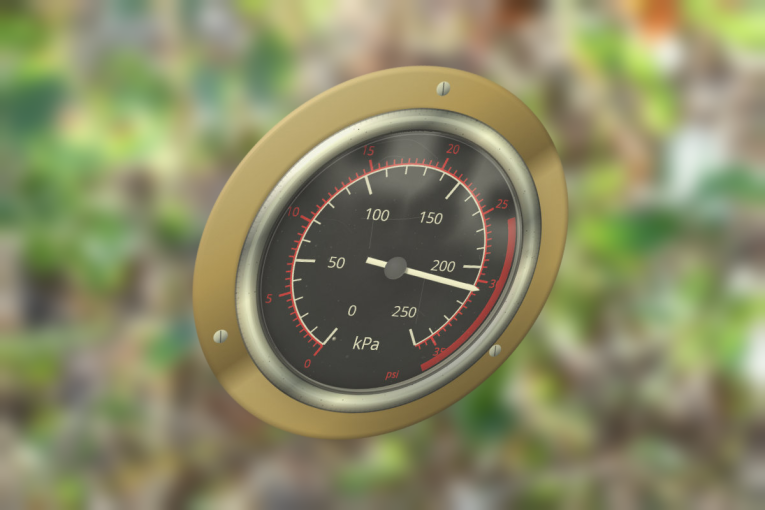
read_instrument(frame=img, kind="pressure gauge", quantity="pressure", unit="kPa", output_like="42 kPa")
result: 210 kPa
